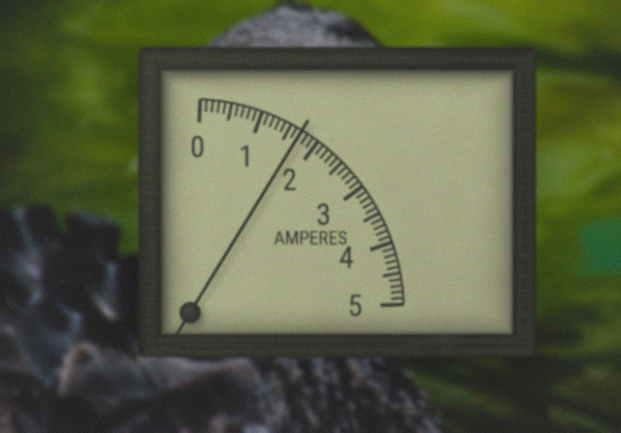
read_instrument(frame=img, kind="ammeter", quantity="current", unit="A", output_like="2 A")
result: 1.7 A
